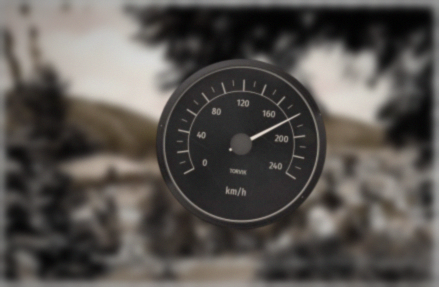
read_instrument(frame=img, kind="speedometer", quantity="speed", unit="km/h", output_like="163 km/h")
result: 180 km/h
